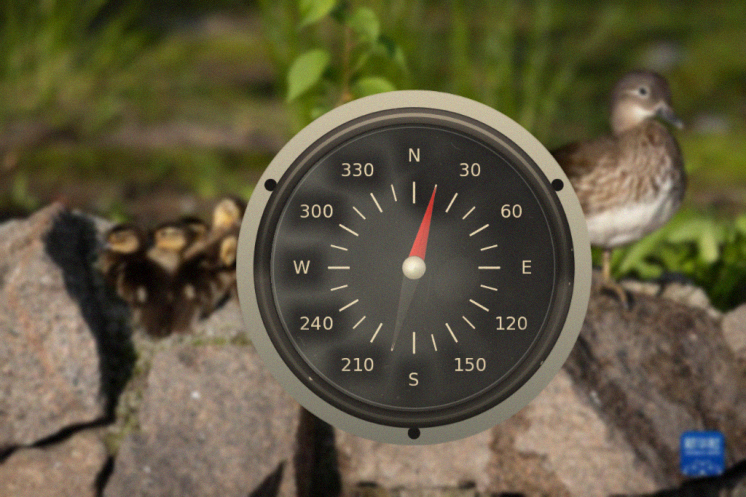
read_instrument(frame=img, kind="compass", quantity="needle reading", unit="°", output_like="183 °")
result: 15 °
